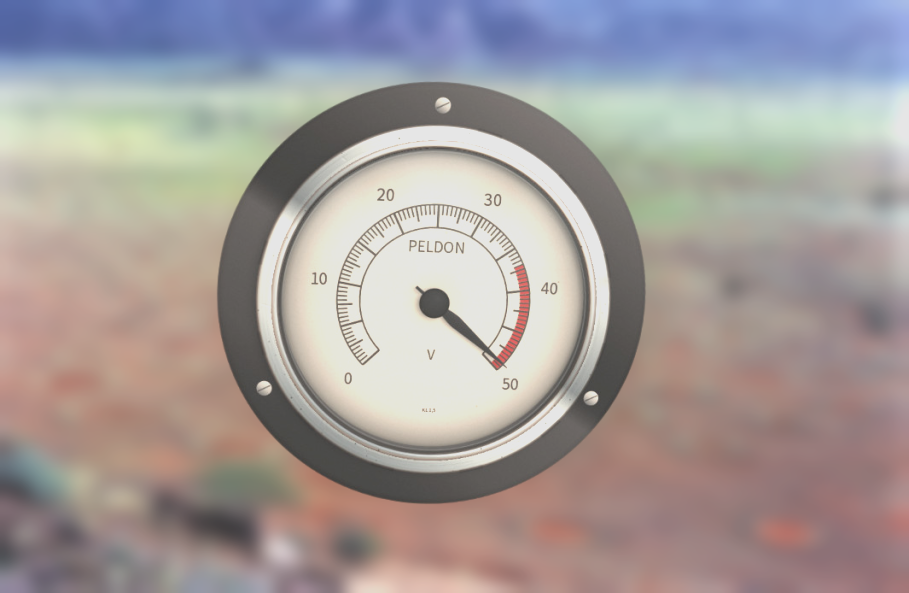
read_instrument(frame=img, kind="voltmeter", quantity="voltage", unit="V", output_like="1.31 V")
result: 49 V
